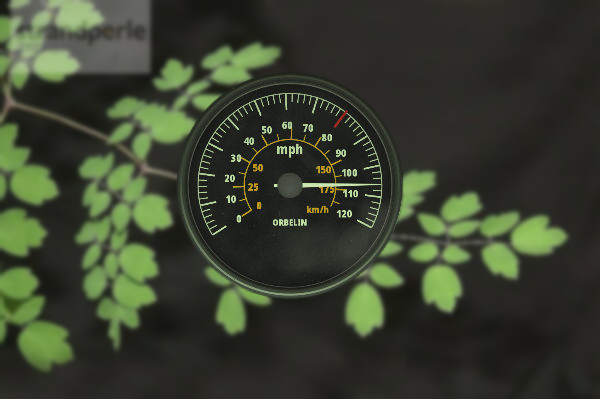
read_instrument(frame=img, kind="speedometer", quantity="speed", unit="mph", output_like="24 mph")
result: 106 mph
